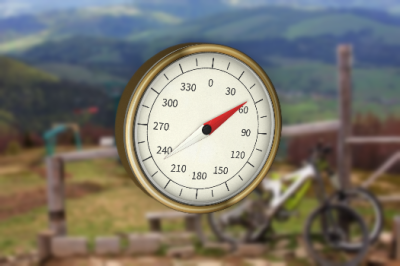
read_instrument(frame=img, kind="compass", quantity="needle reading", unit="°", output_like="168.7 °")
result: 52.5 °
